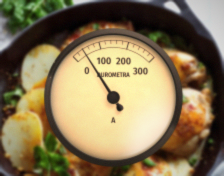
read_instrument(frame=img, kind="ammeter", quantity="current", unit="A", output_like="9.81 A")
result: 40 A
